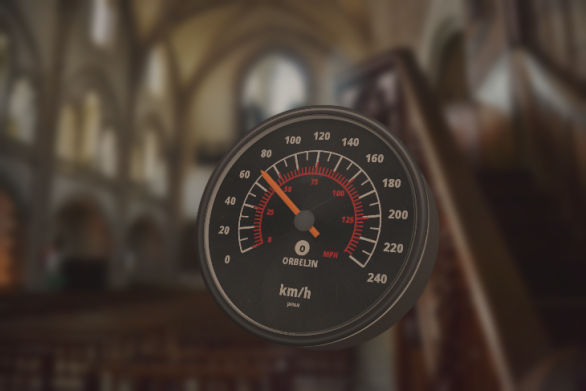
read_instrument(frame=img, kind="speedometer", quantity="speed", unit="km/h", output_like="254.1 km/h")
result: 70 km/h
